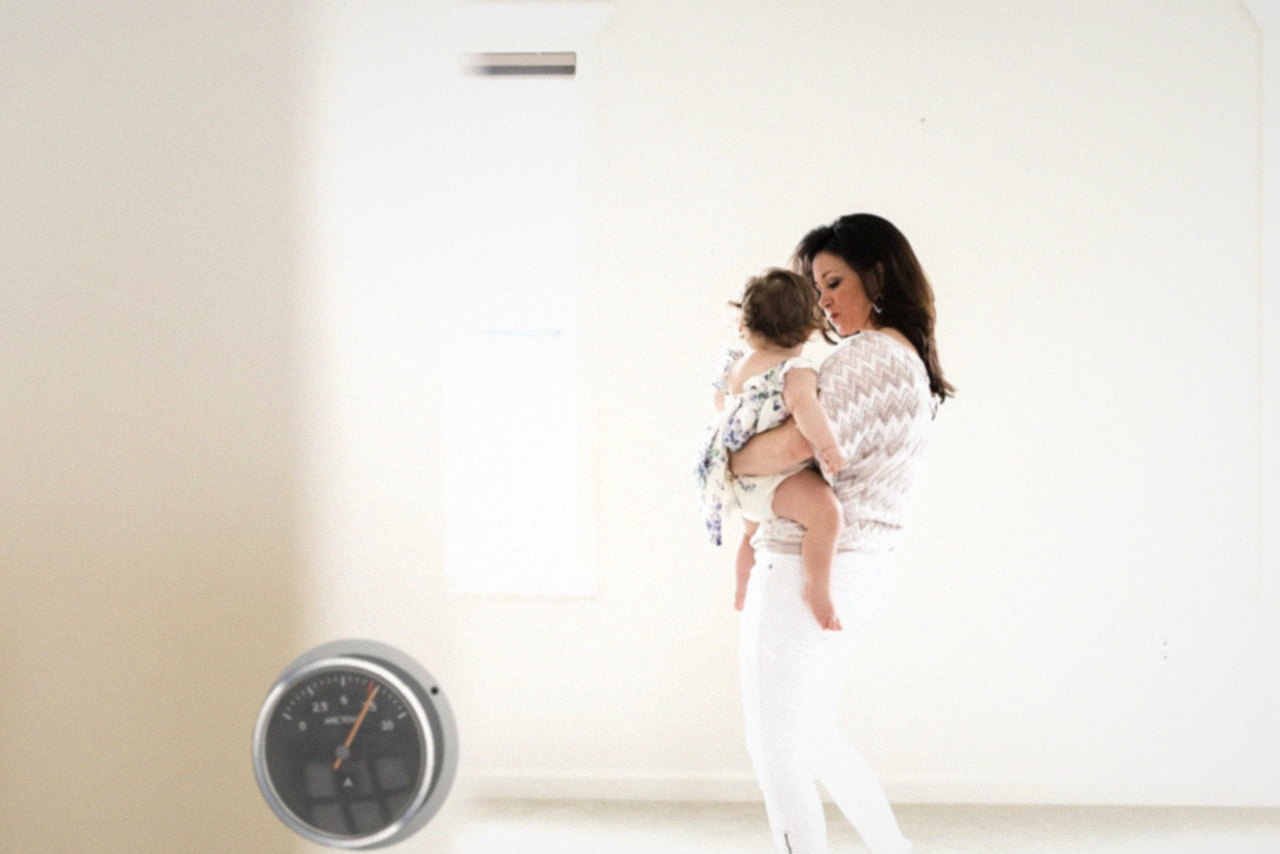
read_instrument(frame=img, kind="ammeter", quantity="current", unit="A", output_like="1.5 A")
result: 7.5 A
